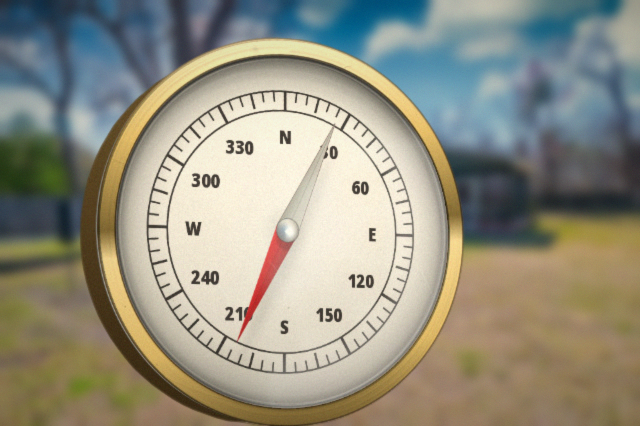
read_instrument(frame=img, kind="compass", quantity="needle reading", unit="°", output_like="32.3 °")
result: 205 °
